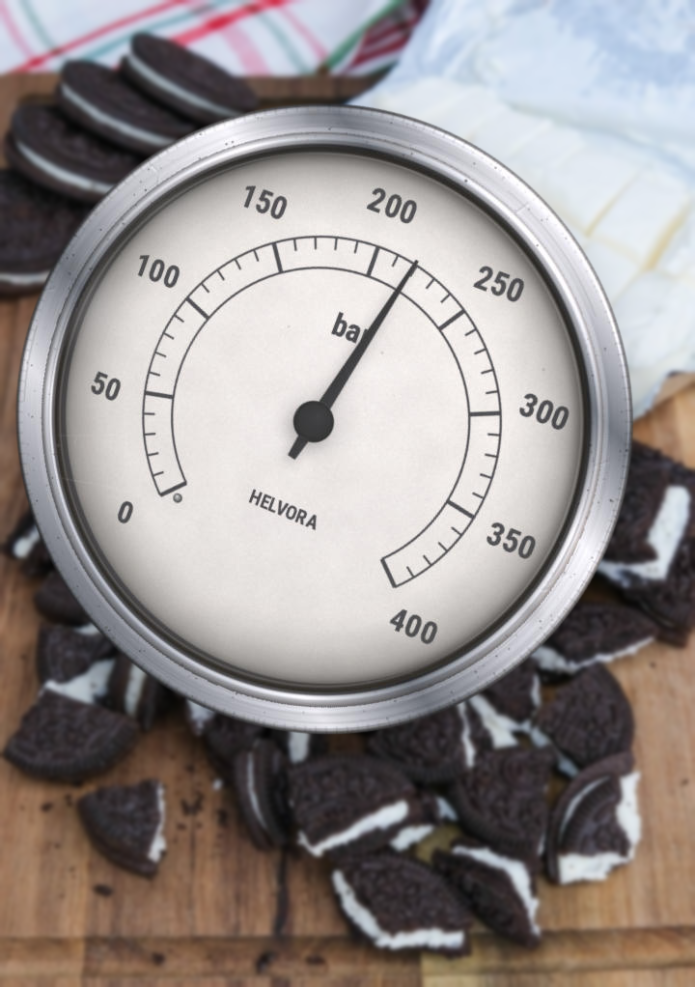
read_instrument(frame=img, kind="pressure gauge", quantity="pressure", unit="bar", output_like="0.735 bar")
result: 220 bar
